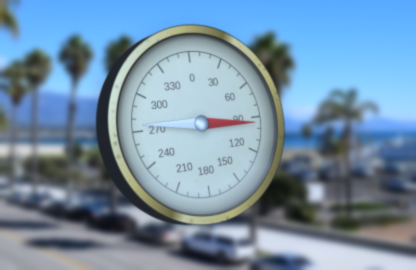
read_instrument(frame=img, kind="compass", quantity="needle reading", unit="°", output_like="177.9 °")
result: 95 °
